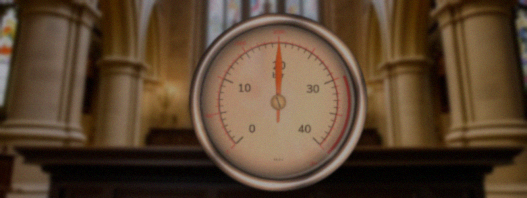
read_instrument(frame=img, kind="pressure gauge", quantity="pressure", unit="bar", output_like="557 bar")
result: 20 bar
